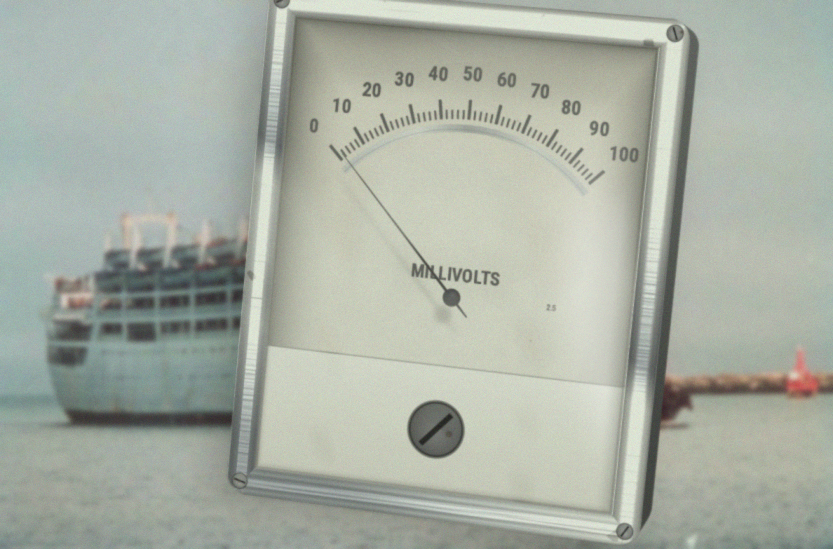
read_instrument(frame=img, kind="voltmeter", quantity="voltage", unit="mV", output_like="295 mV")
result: 2 mV
